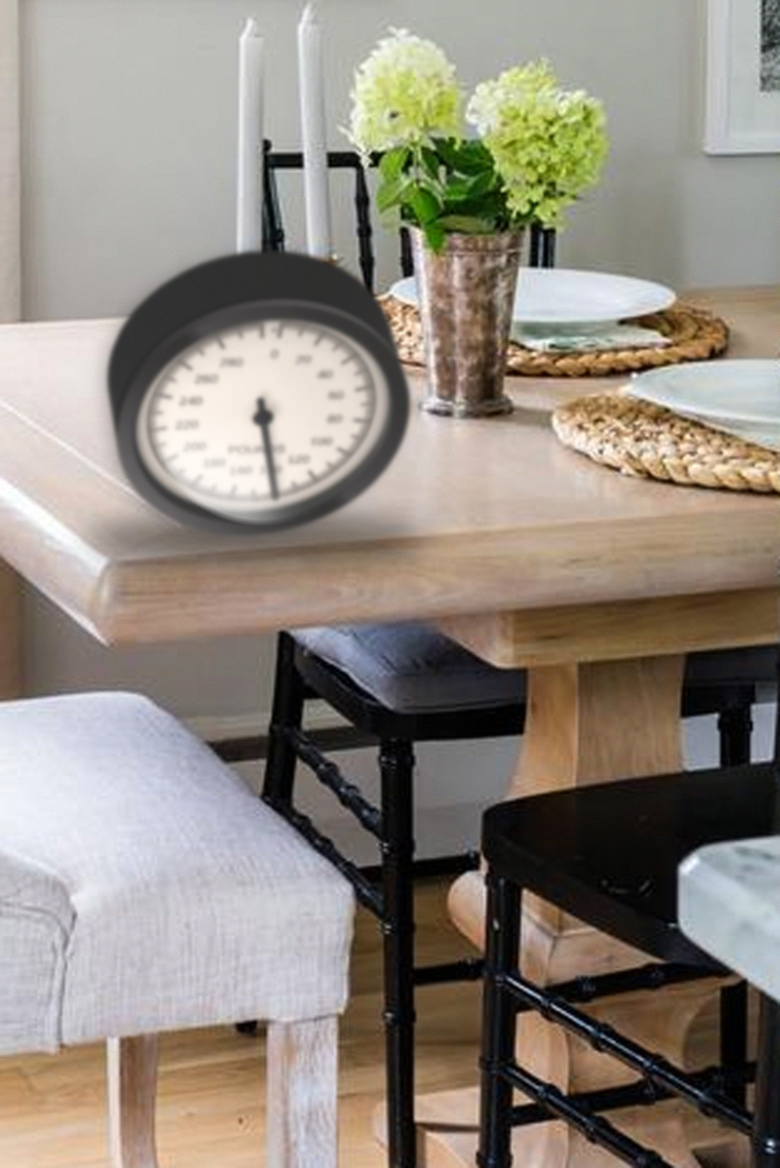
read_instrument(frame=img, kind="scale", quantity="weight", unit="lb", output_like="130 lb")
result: 140 lb
